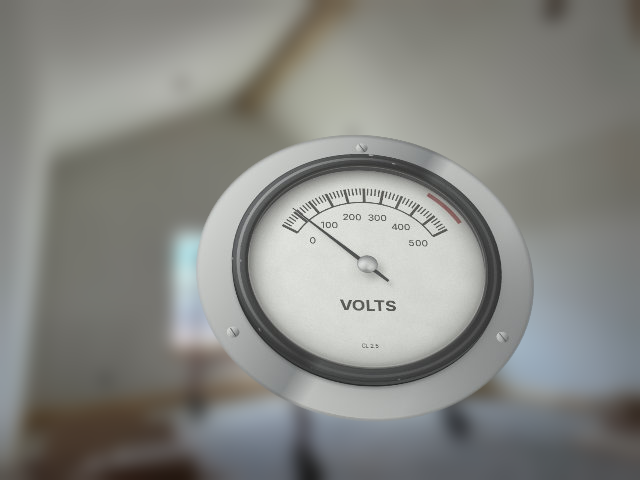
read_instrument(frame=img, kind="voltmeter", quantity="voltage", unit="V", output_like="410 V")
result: 50 V
